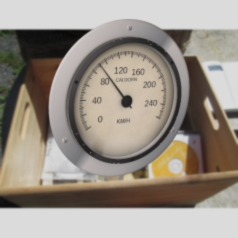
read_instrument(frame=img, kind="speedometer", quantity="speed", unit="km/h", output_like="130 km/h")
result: 90 km/h
